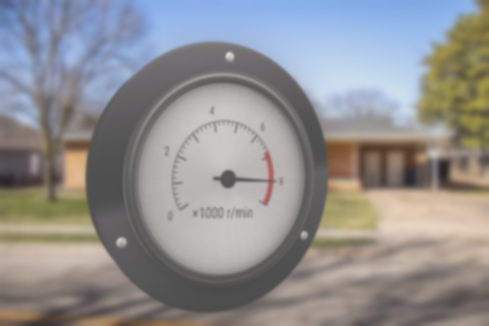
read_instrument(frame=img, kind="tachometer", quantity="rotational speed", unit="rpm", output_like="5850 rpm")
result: 8000 rpm
